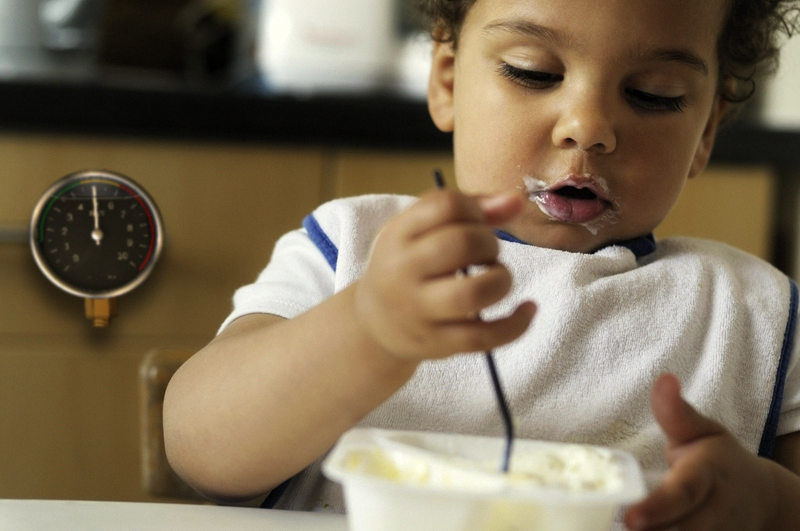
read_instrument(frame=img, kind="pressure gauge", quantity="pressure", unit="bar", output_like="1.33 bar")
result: 5 bar
